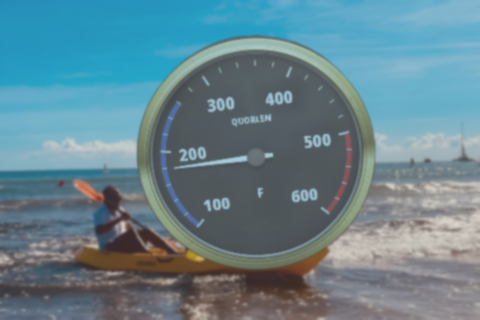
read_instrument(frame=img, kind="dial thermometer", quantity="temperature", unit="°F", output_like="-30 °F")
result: 180 °F
